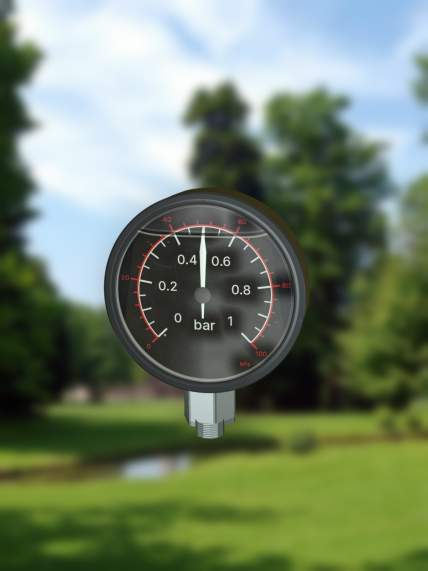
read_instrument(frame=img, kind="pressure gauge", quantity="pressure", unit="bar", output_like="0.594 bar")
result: 0.5 bar
